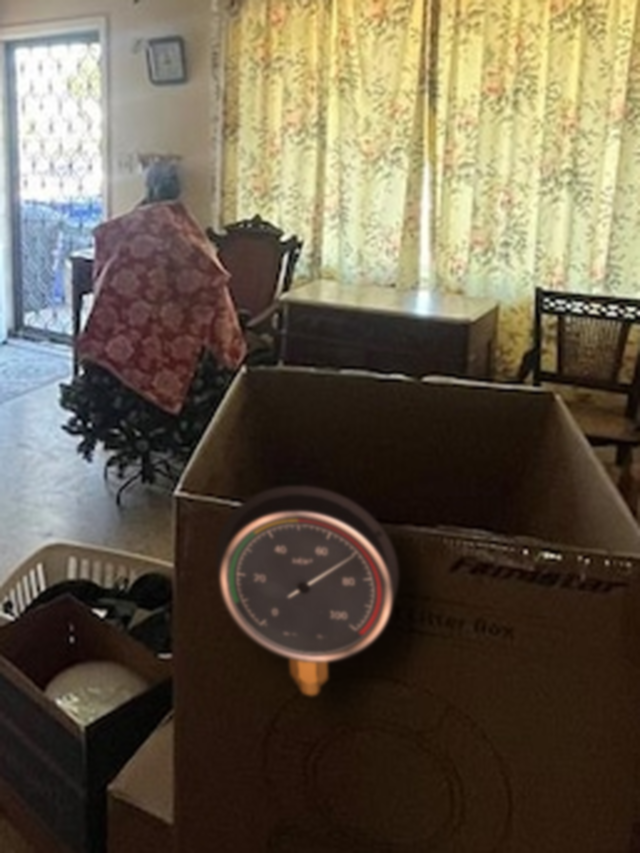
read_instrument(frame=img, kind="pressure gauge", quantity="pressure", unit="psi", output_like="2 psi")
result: 70 psi
